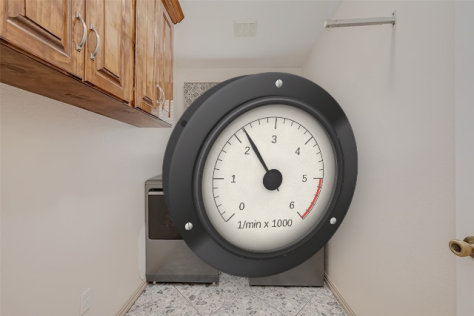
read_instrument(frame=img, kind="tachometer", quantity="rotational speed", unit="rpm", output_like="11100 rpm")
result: 2200 rpm
